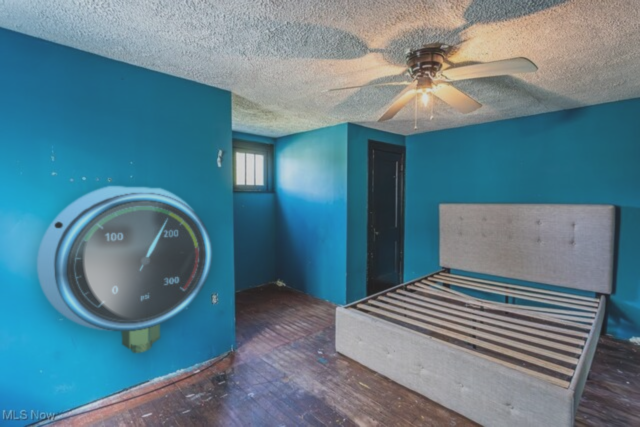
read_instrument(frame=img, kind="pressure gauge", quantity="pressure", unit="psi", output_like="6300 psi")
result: 180 psi
